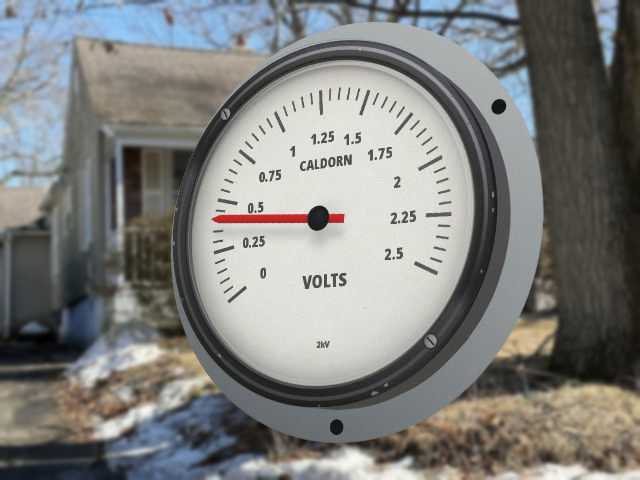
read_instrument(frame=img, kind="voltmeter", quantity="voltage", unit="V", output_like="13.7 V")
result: 0.4 V
